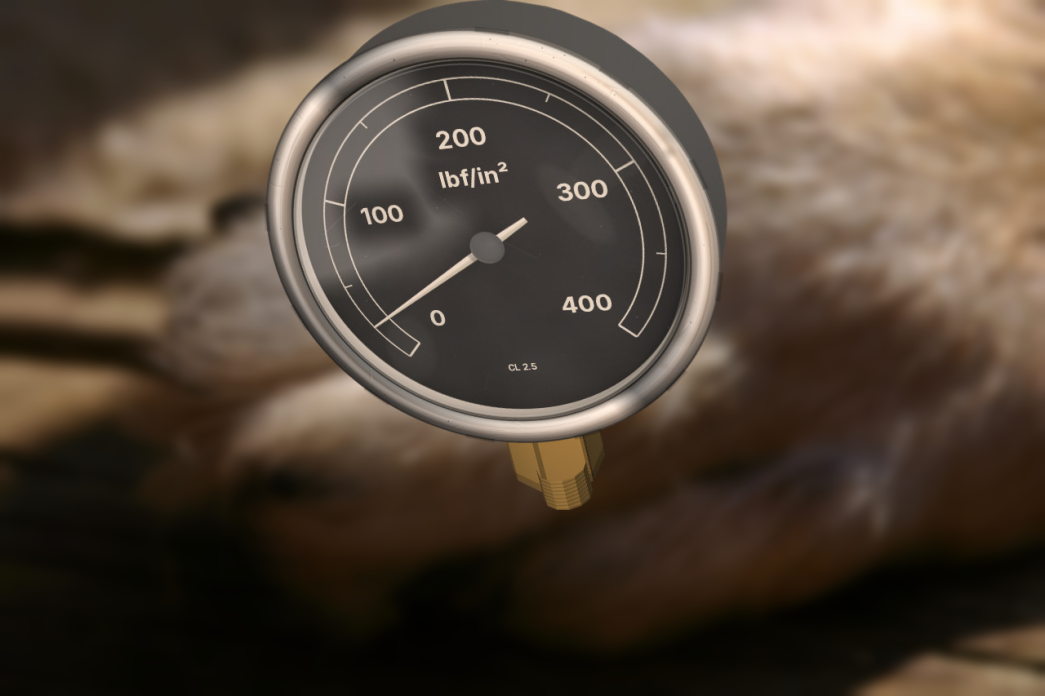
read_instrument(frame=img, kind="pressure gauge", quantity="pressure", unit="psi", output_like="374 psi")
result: 25 psi
